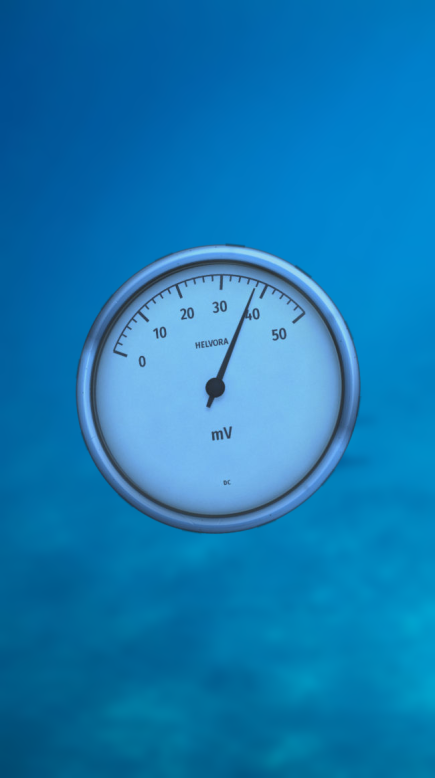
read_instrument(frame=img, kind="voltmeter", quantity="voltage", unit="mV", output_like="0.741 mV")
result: 38 mV
